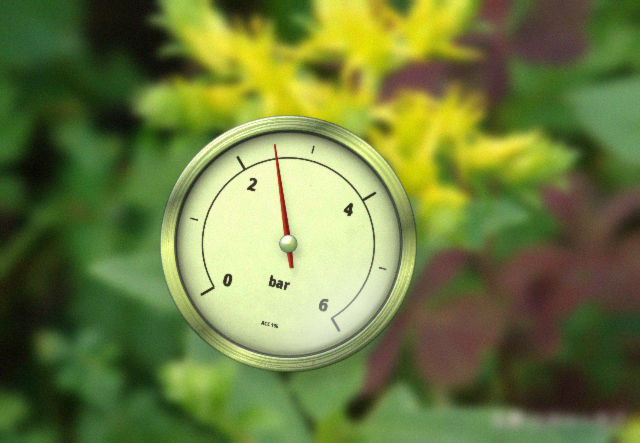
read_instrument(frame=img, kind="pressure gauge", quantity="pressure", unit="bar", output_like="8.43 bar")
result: 2.5 bar
